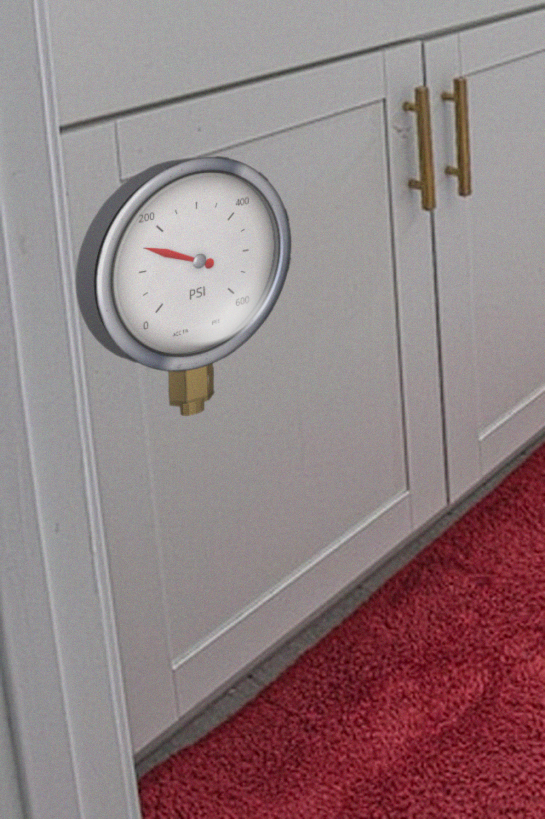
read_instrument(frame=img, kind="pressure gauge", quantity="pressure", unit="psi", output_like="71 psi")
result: 150 psi
